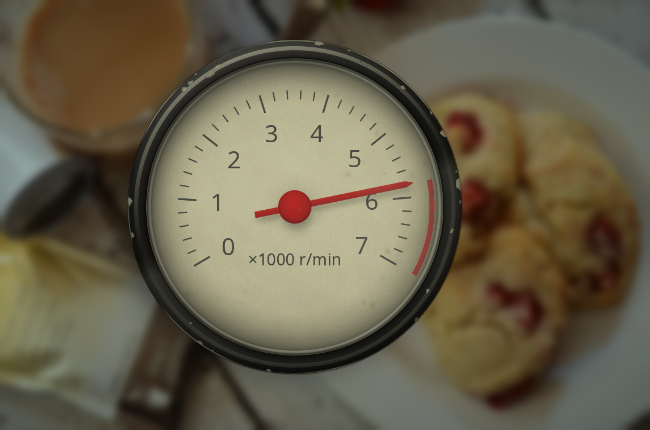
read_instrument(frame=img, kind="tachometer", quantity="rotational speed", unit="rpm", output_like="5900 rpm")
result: 5800 rpm
